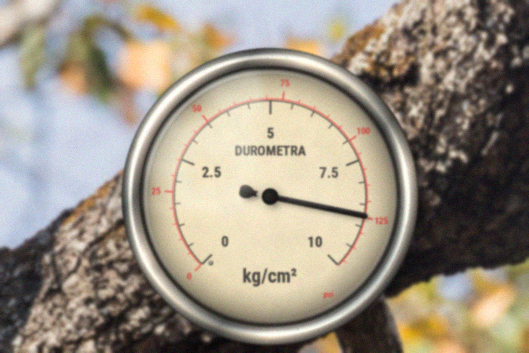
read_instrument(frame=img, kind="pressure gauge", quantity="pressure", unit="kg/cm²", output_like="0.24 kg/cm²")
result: 8.75 kg/cm²
